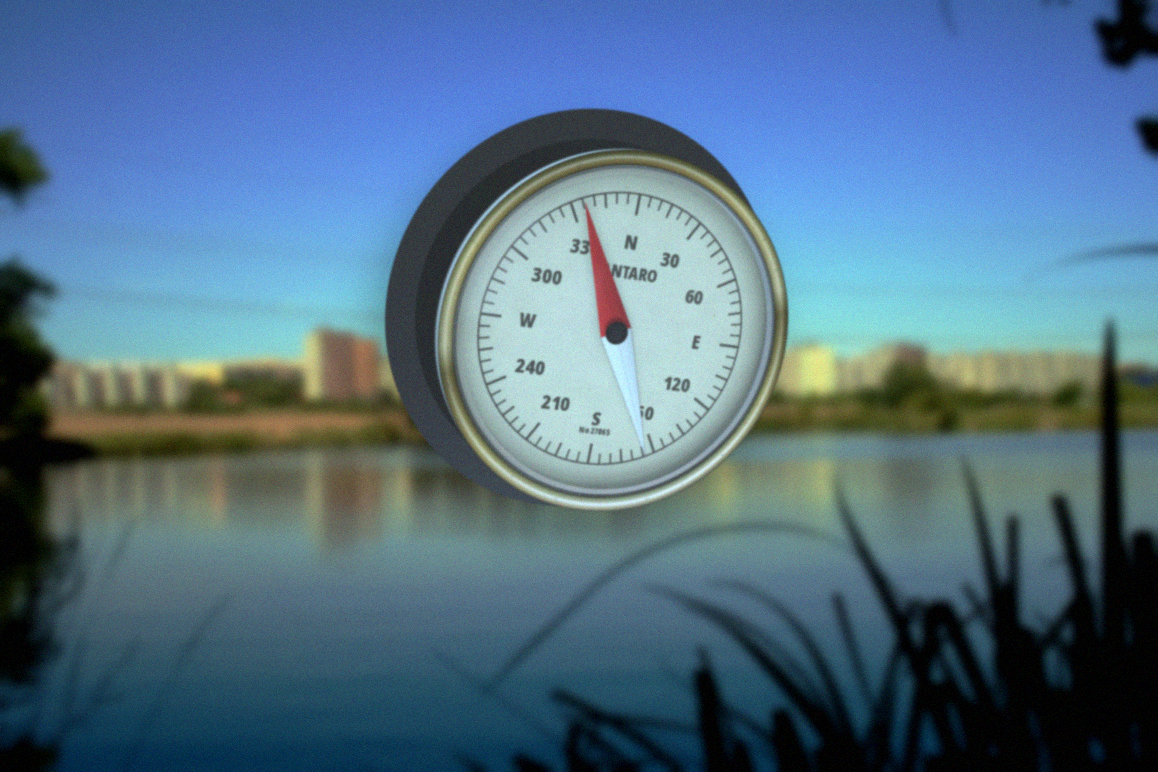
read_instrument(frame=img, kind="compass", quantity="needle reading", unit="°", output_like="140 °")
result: 335 °
